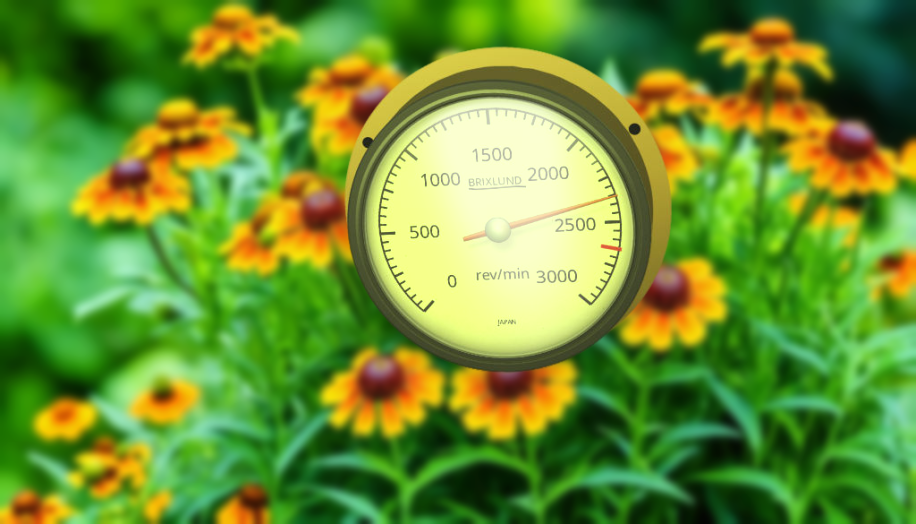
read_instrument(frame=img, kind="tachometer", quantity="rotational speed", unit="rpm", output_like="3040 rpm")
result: 2350 rpm
